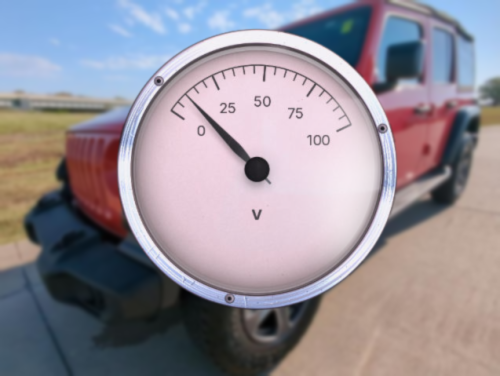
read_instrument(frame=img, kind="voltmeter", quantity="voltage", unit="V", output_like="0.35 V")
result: 10 V
